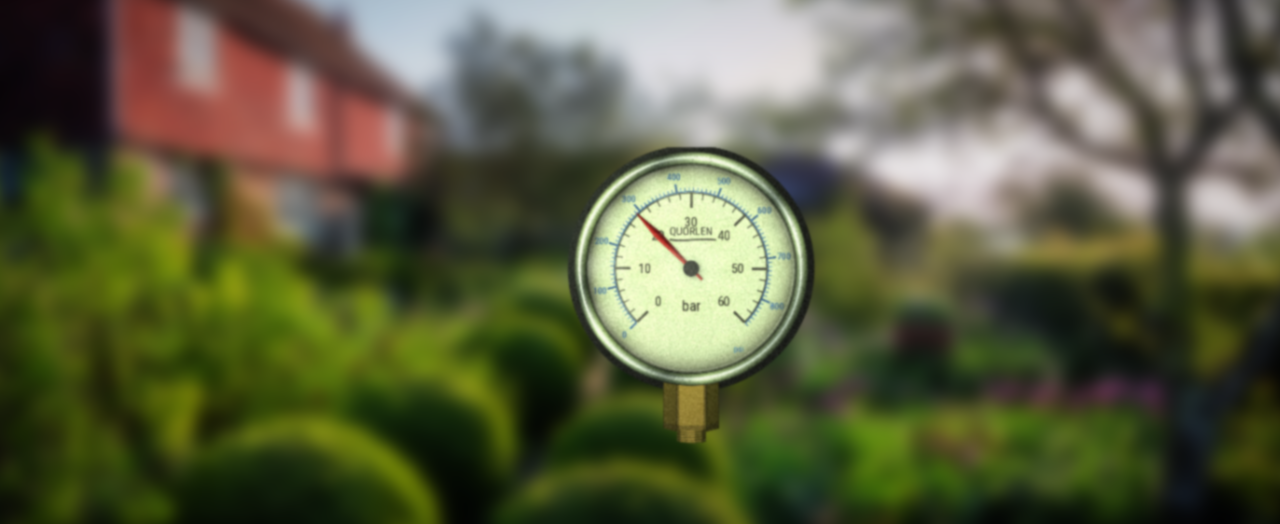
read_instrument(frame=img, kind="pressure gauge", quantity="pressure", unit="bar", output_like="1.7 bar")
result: 20 bar
